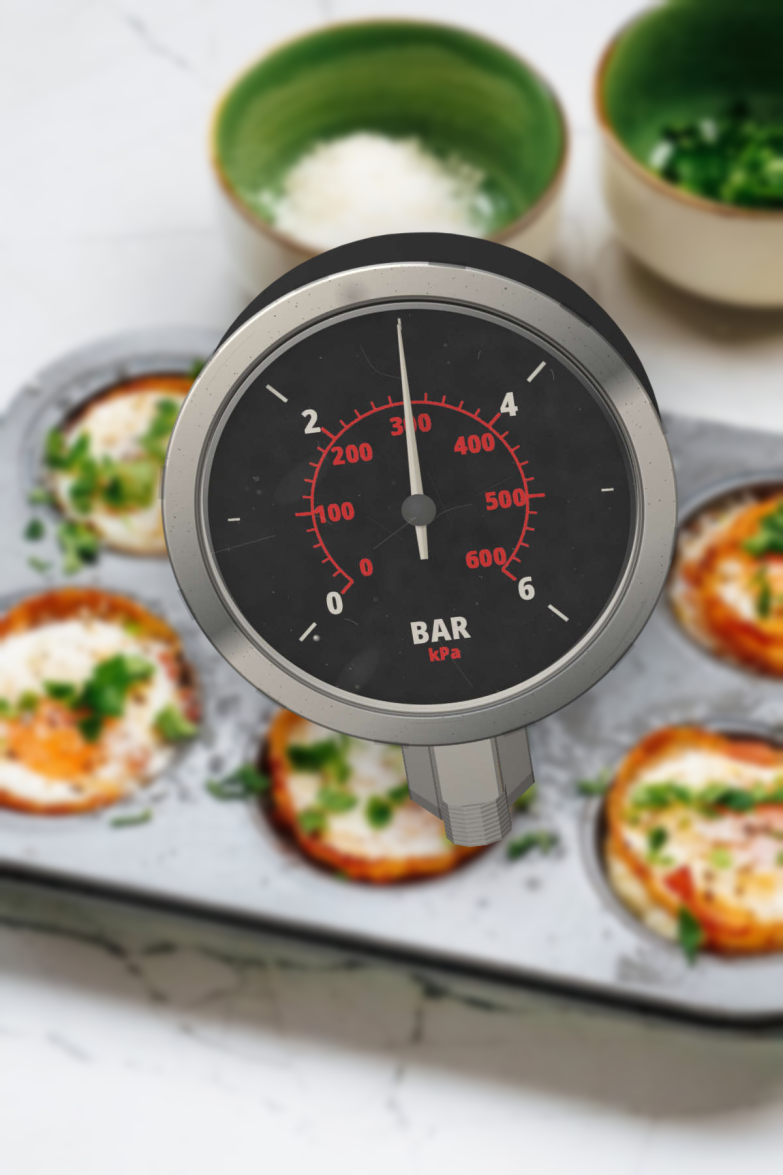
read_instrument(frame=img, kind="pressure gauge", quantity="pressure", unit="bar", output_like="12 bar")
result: 3 bar
